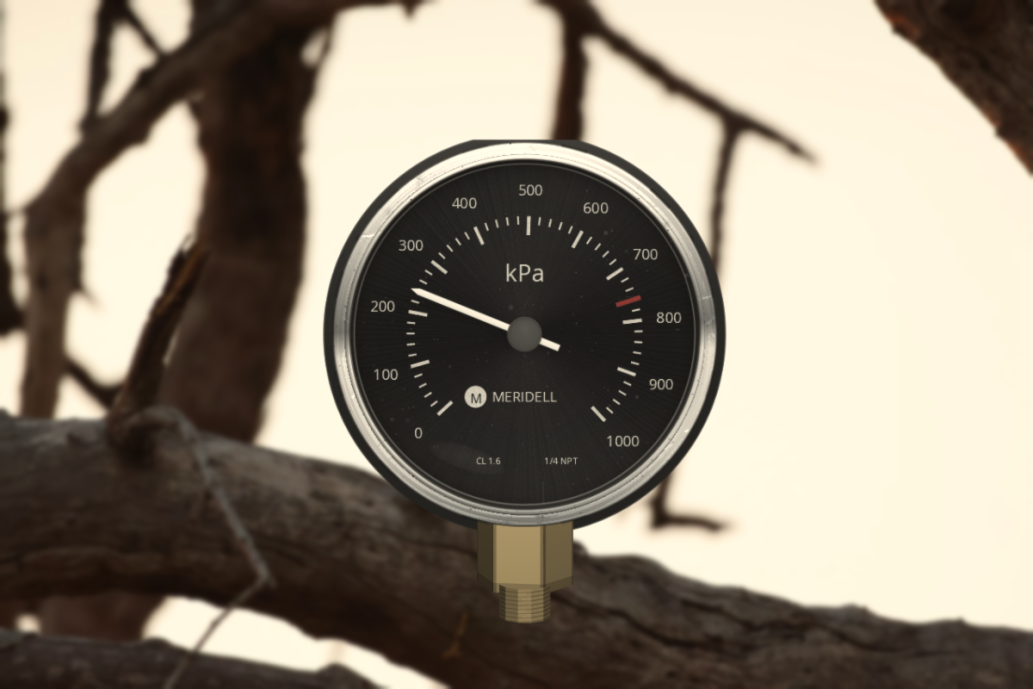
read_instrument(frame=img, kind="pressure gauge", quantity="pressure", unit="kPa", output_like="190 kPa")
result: 240 kPa
